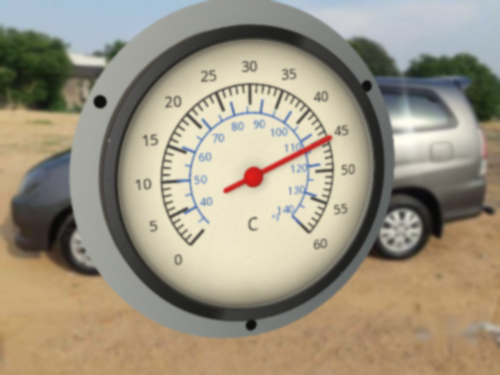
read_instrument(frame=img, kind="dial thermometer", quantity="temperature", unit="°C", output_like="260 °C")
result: 45 °C
